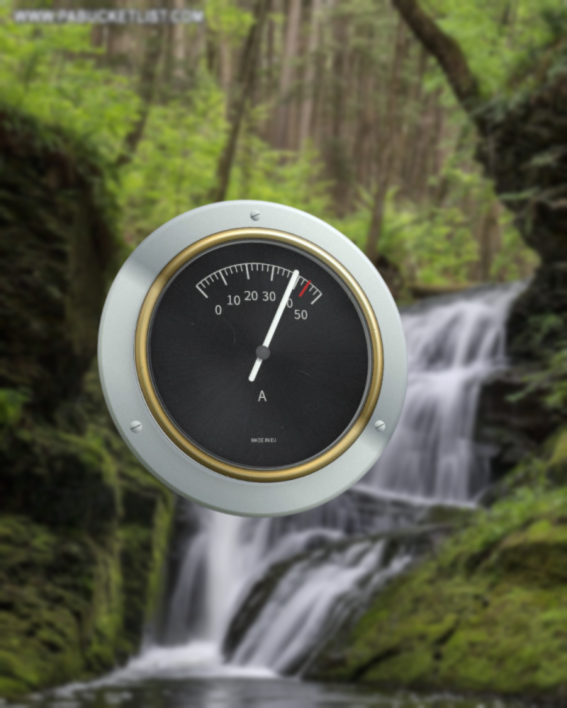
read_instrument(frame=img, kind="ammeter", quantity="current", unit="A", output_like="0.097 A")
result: 38 A
